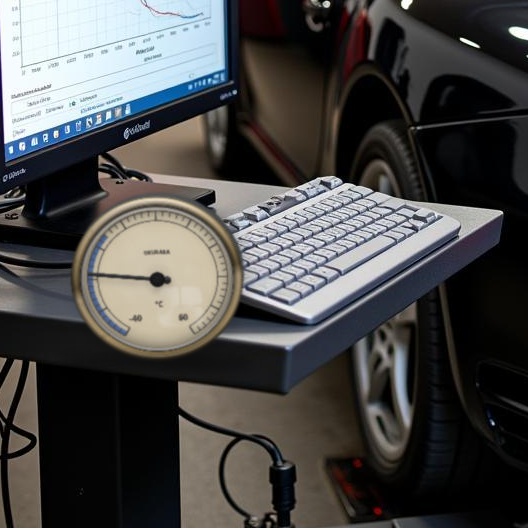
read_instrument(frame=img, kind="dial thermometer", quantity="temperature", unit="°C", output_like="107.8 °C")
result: -18 °C
